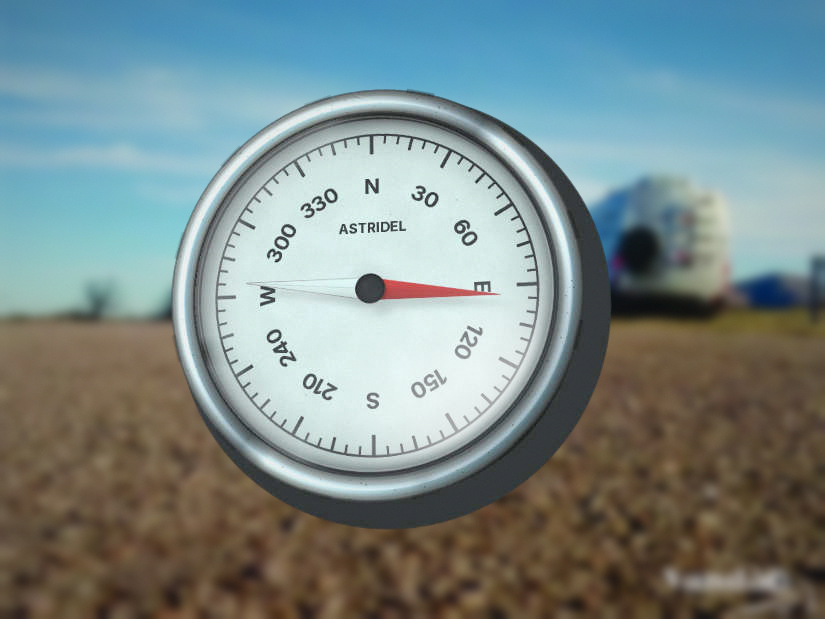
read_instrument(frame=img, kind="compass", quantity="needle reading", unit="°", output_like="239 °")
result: 95 °
